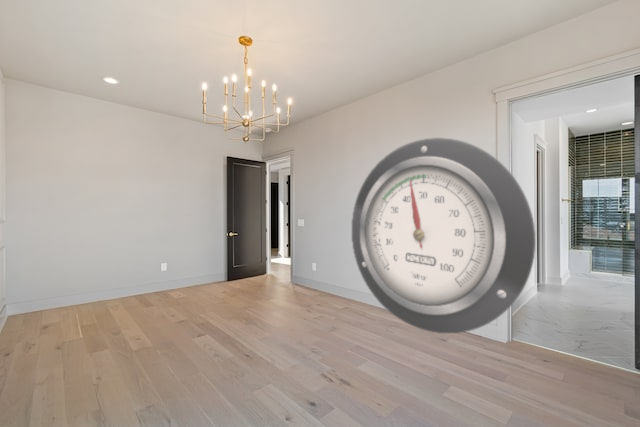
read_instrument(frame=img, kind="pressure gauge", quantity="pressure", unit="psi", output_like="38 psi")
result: 45 psi
